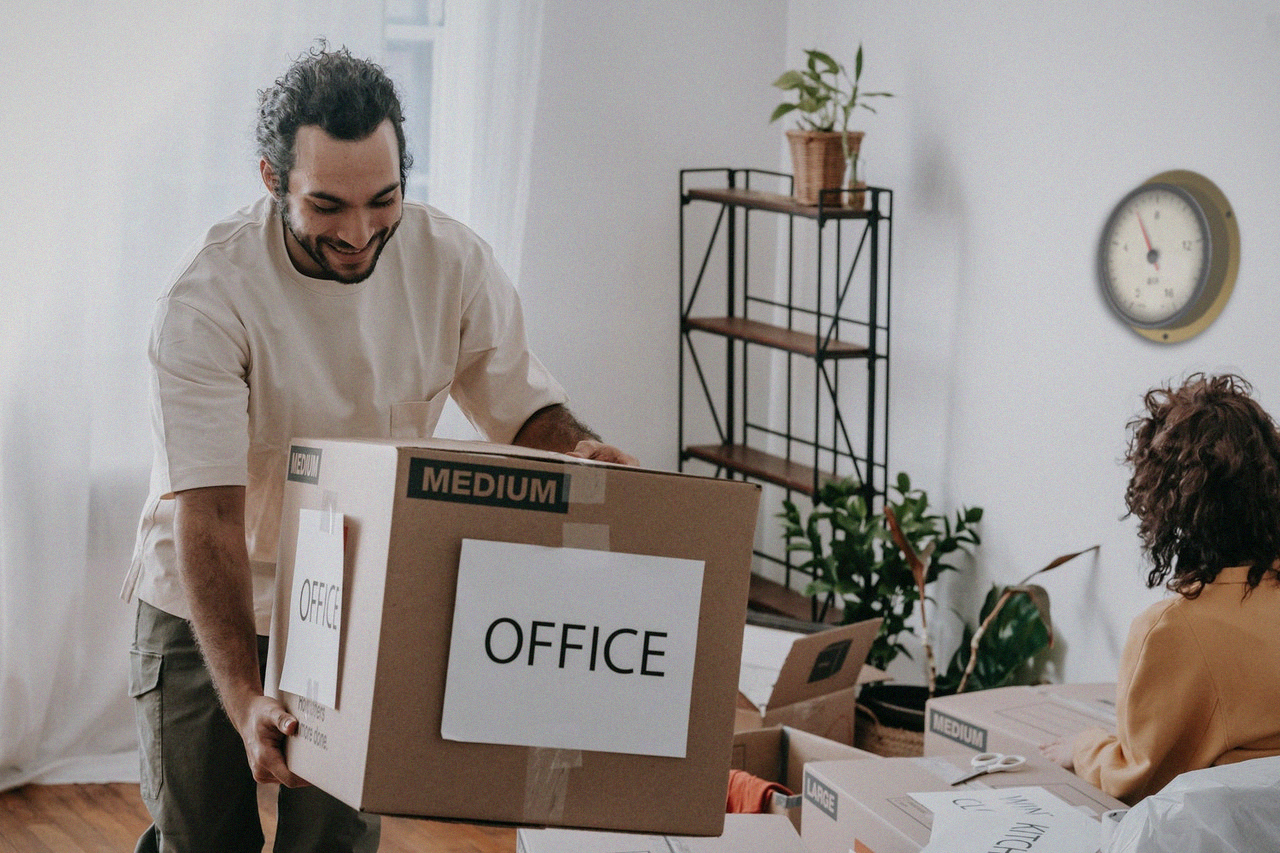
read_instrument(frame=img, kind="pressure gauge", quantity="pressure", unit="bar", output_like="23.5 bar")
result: 6.5 bar
